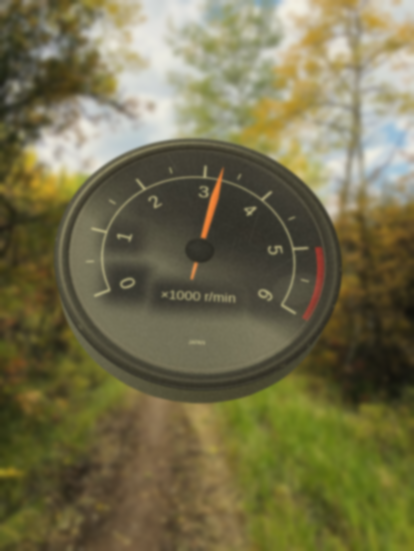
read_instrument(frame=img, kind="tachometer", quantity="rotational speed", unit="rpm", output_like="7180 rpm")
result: 3250 rpm
